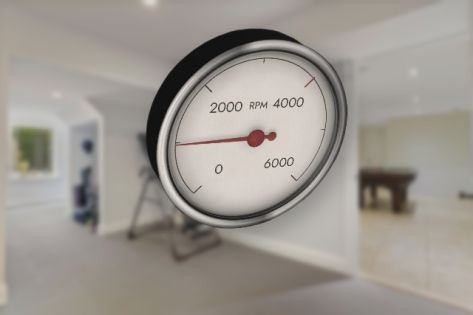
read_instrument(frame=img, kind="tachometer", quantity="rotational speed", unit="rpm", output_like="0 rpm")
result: 1000 rpm
